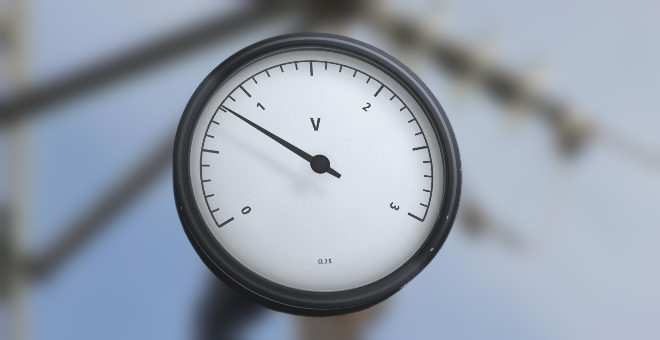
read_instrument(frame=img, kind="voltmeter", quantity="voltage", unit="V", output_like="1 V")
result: 0.8 V
